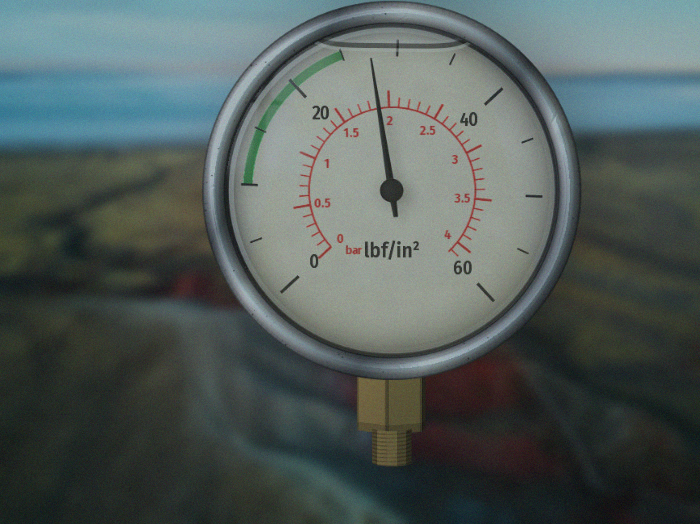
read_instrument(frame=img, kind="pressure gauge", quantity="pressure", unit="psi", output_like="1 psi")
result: 27.5 psi
